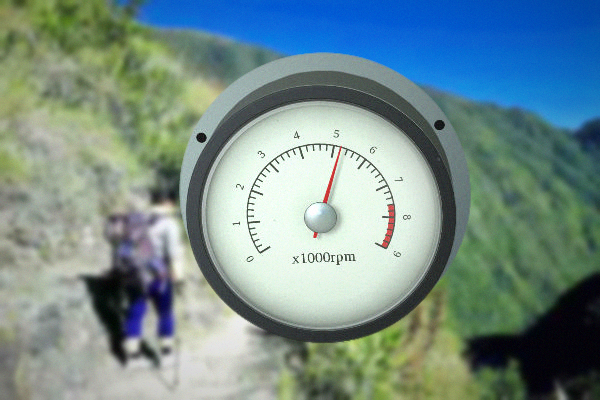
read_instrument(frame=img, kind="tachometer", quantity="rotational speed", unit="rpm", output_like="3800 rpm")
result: 5200 rpm
